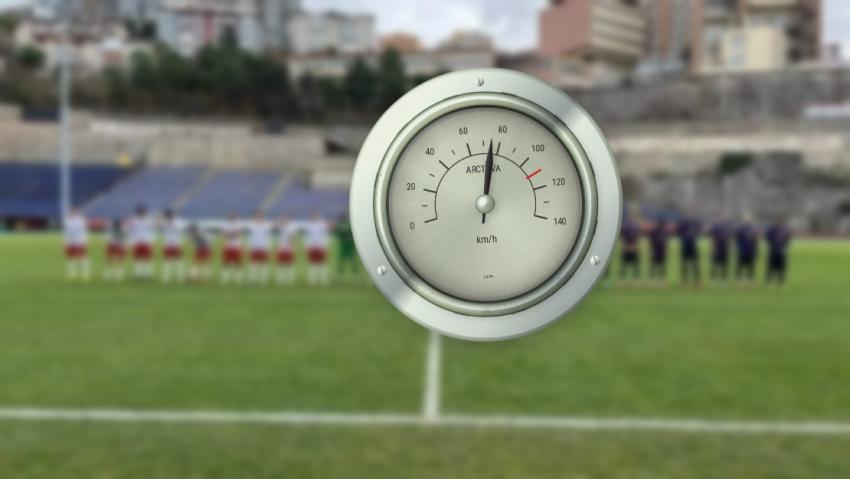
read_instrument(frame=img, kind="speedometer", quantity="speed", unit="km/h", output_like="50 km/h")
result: 75 km/h
